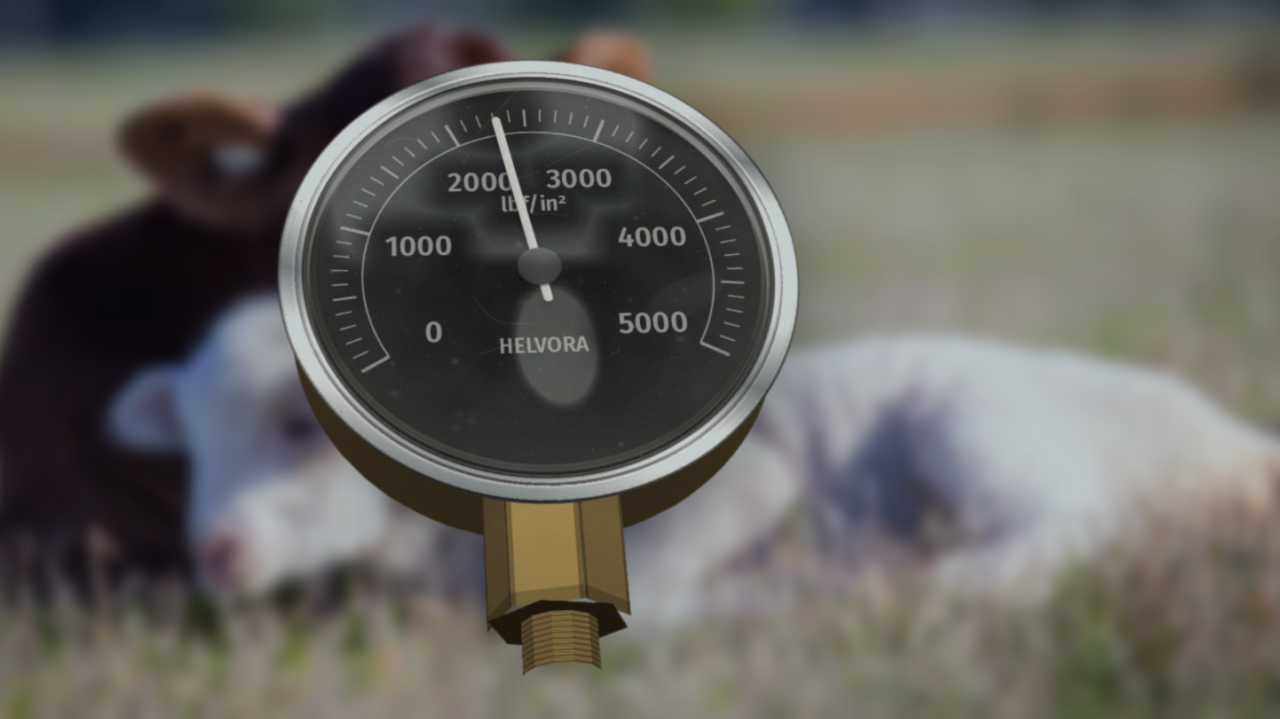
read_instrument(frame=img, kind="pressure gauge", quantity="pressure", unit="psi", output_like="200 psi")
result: 2300 psi
